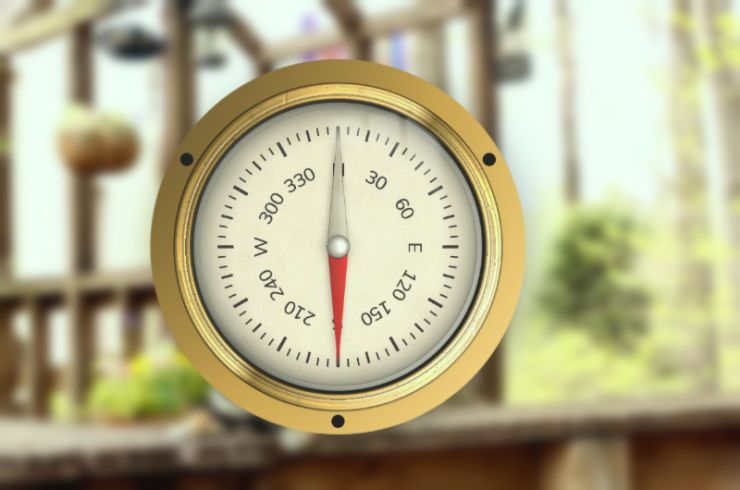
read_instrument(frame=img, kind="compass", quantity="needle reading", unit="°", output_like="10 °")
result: 180 °
